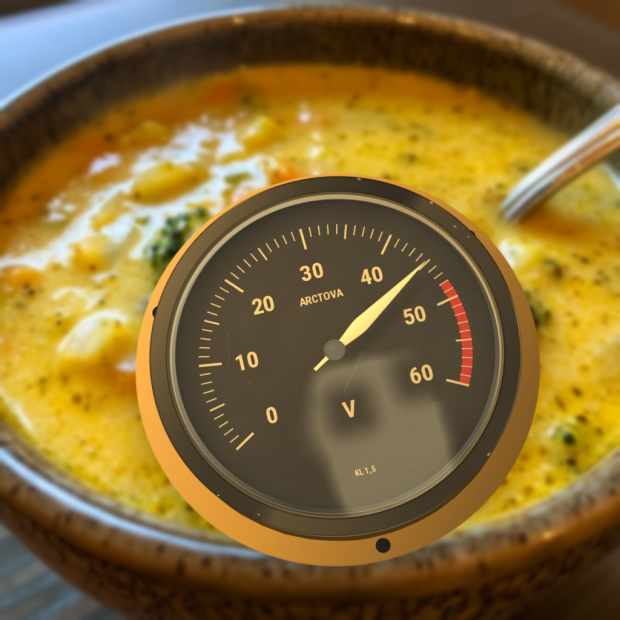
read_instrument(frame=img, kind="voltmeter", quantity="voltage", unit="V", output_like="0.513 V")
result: 45 V
